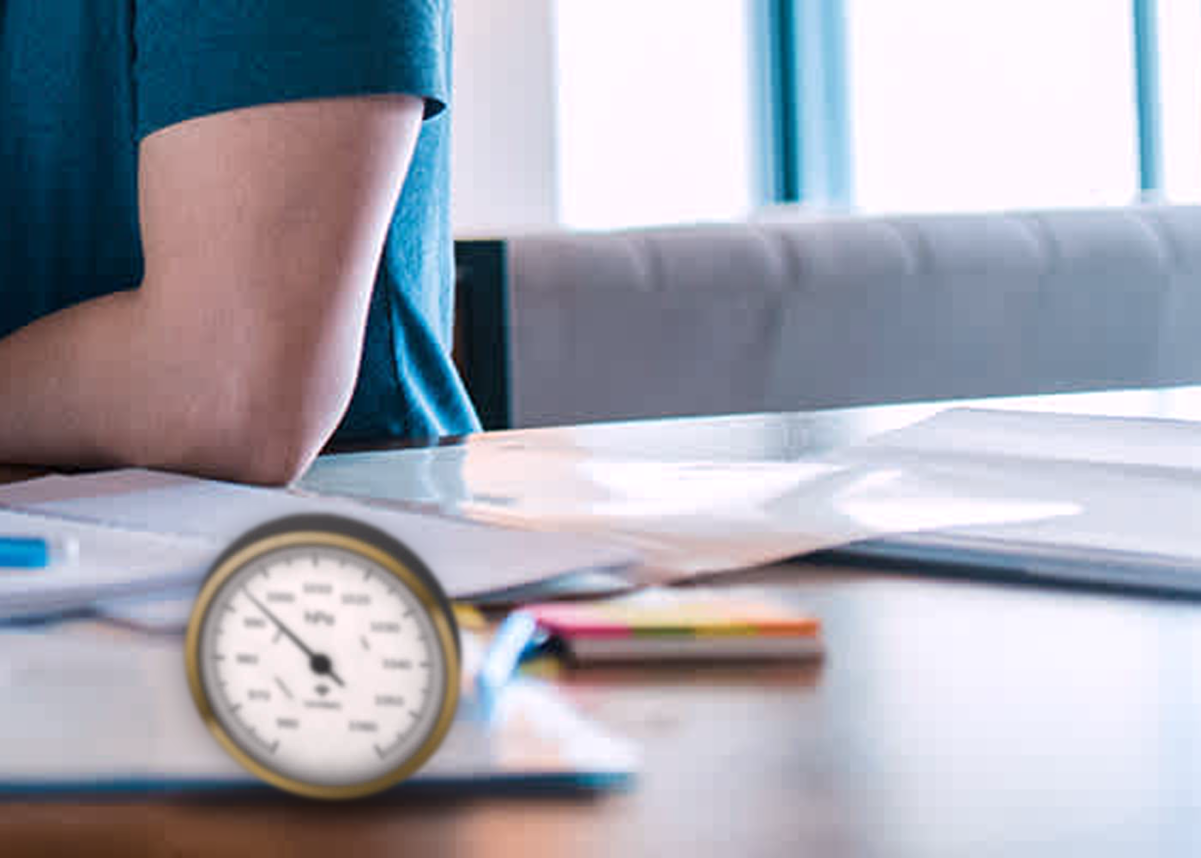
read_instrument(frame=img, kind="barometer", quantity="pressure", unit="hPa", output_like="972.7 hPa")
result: 995 hPa
